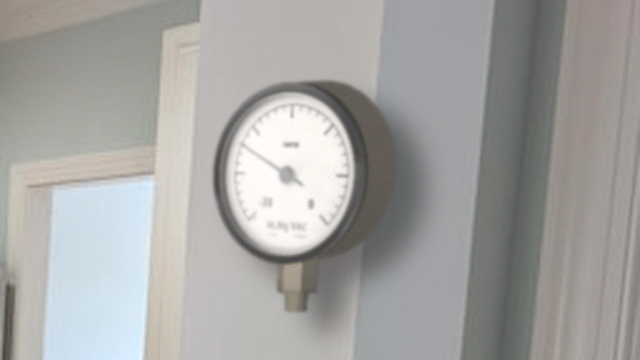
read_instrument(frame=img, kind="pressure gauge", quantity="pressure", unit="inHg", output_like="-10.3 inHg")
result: -22 inHg
